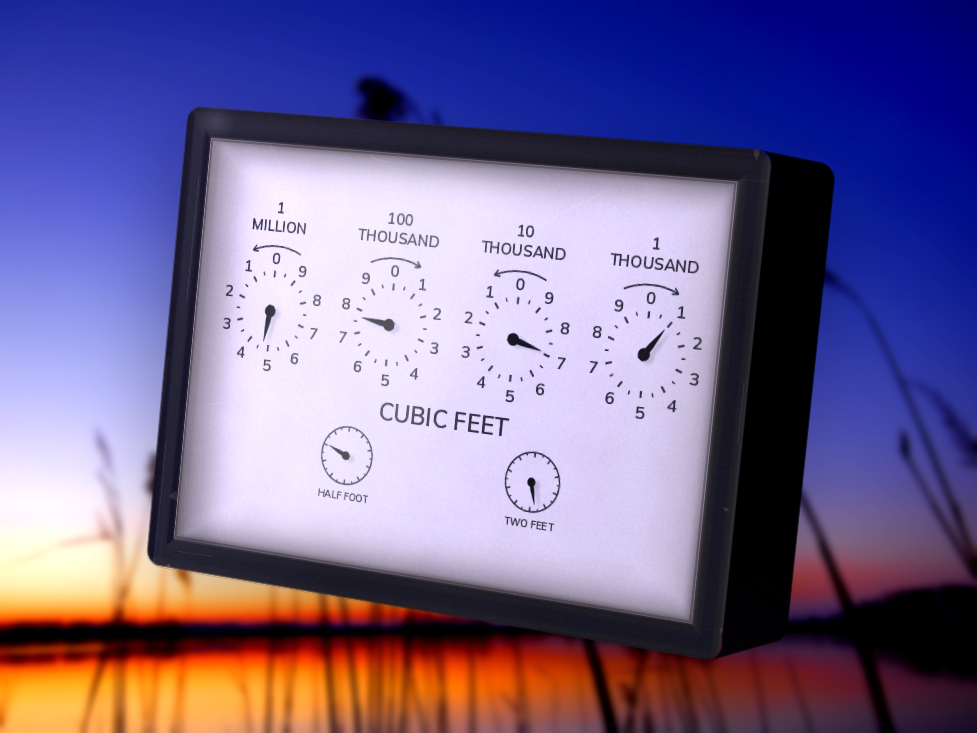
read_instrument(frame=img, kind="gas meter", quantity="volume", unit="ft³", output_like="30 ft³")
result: 477100 ft³
